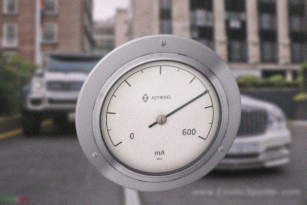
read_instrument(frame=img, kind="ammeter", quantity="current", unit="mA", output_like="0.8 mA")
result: 450 mA
